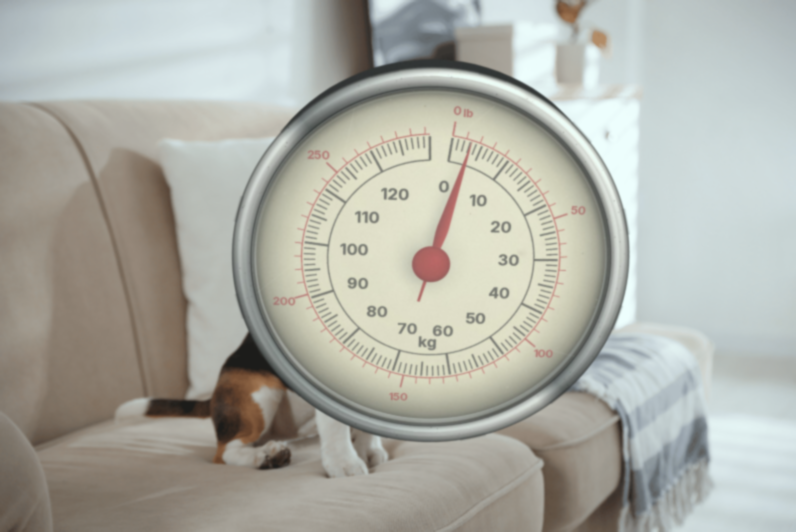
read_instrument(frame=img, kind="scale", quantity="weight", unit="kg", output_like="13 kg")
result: 3 kg
